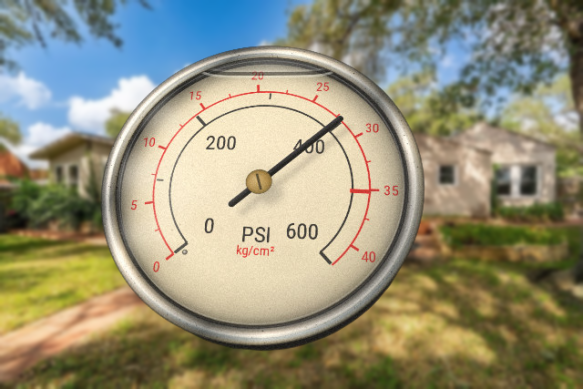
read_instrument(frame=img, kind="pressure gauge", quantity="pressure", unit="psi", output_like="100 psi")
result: 400 psi
